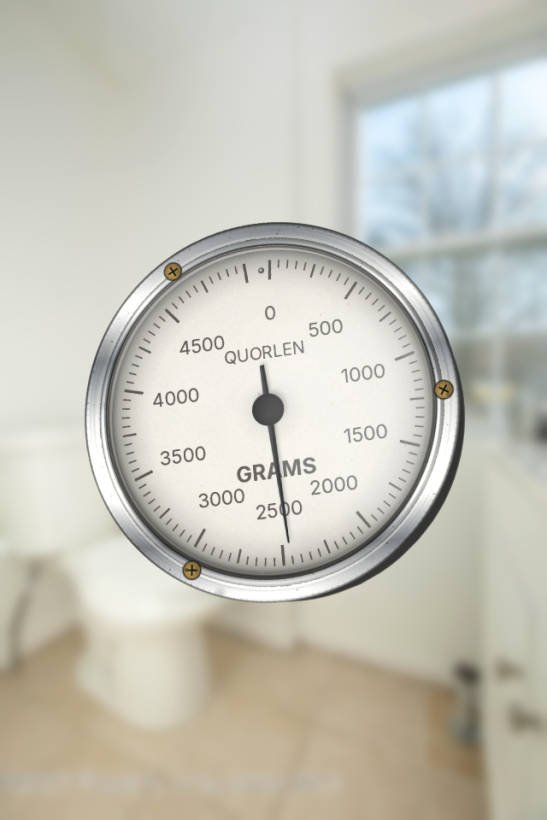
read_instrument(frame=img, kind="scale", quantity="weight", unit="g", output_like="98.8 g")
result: 2450 g
